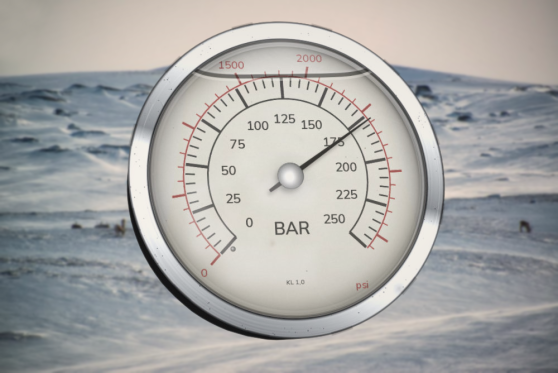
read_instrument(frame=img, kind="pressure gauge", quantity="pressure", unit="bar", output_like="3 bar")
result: 177.5 bar
